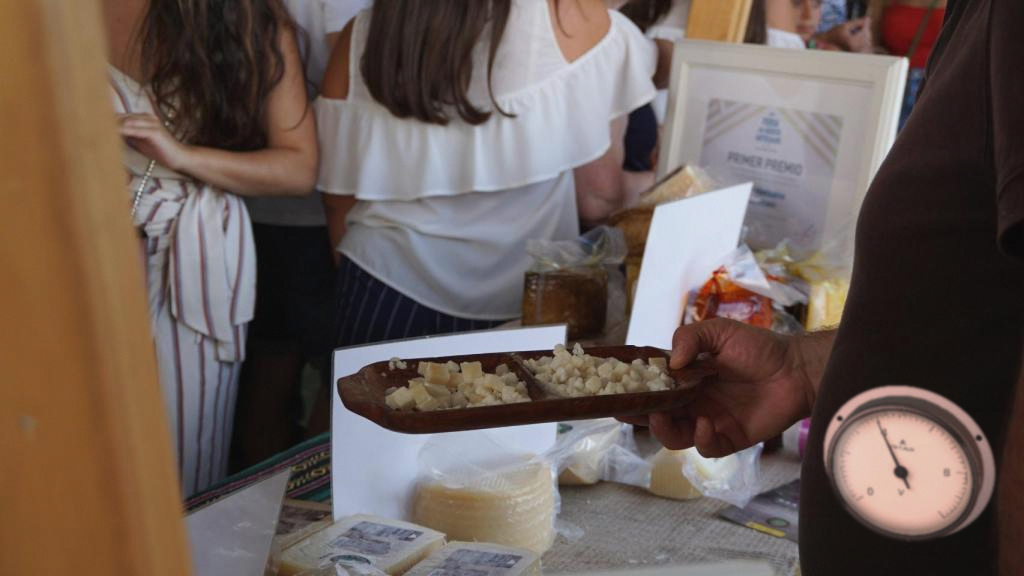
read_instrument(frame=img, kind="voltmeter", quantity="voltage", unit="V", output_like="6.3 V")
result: 4 V
